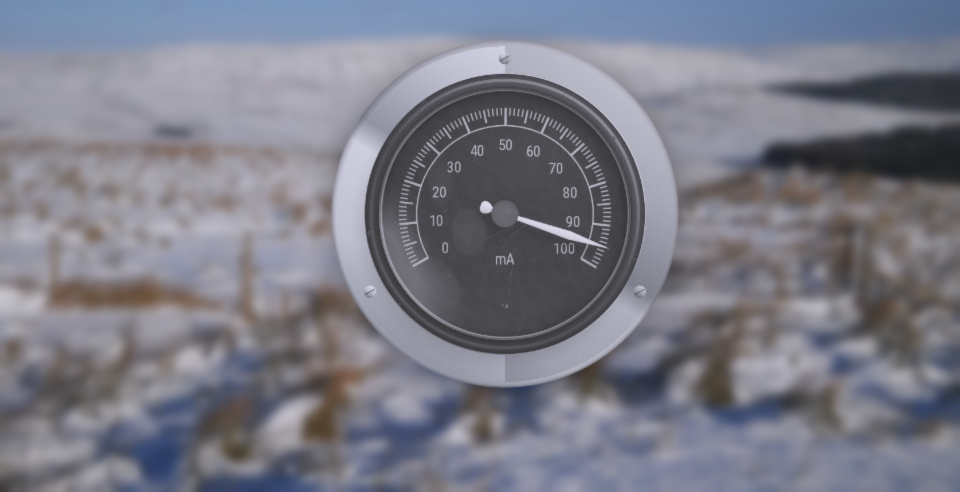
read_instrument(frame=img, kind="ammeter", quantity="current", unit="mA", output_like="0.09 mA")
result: 95 mA
